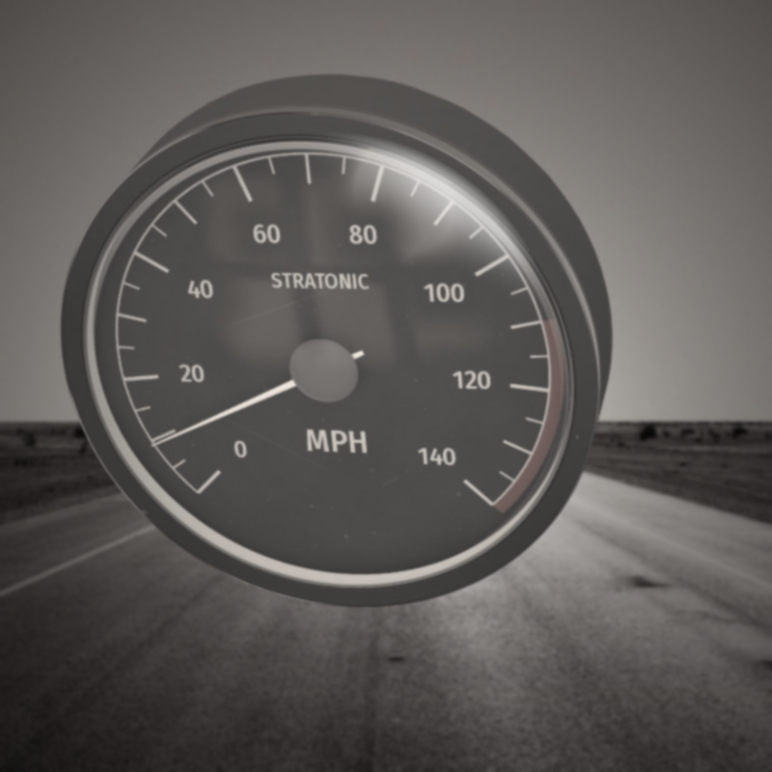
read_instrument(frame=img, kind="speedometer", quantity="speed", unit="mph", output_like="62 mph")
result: 10 mph
